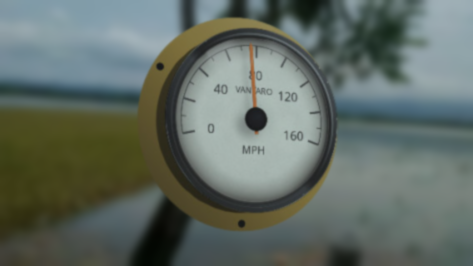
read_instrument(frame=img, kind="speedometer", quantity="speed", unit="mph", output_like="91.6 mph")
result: 75 mph
